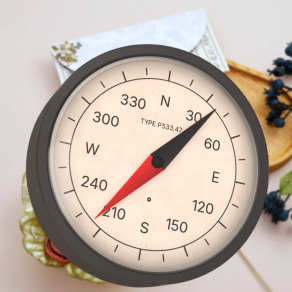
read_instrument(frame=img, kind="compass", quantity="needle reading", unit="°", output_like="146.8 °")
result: 217.5 °
